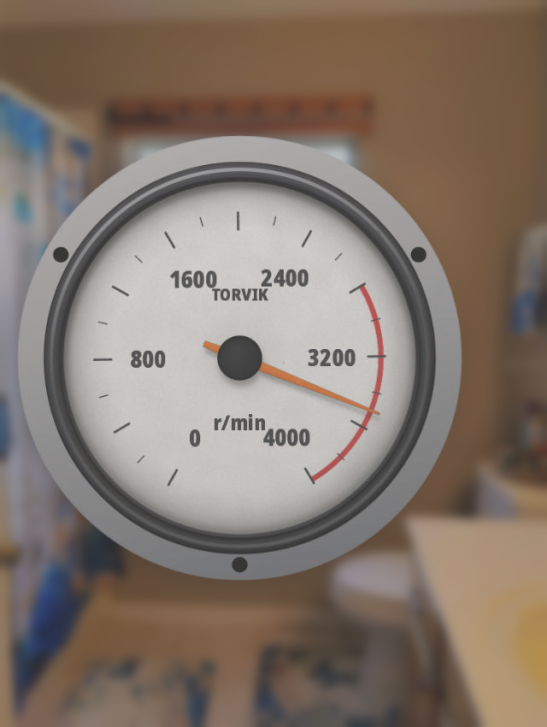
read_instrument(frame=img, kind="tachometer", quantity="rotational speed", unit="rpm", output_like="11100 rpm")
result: 3500 rpm
